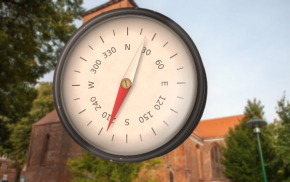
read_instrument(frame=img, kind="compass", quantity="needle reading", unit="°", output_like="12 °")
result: 202.5 °
